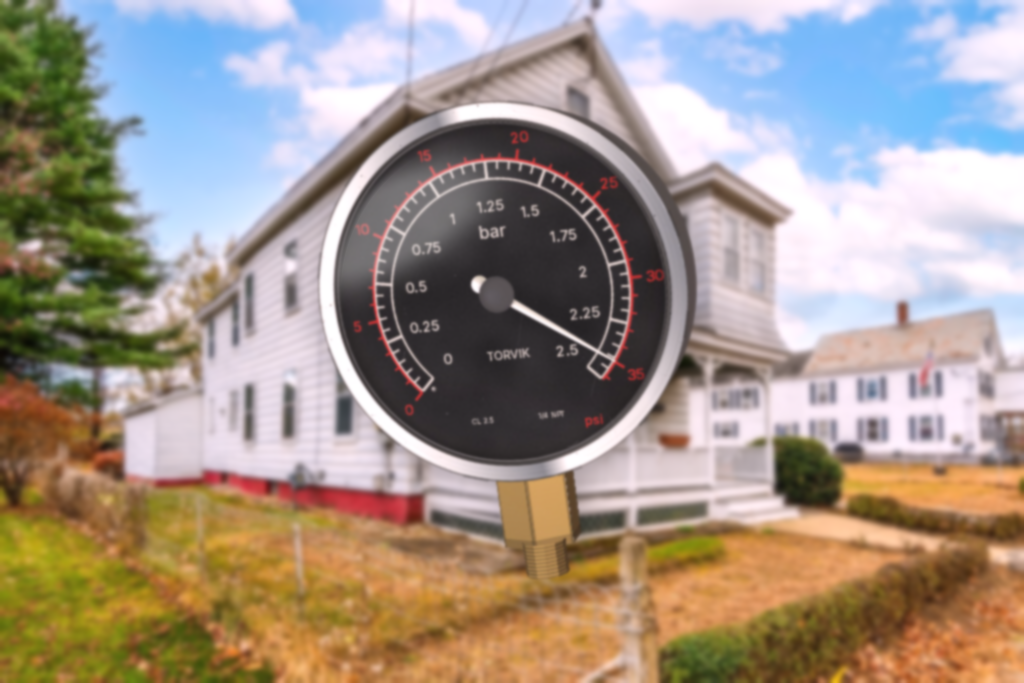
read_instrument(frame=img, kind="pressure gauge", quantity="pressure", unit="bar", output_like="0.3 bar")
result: 2.4 bar
